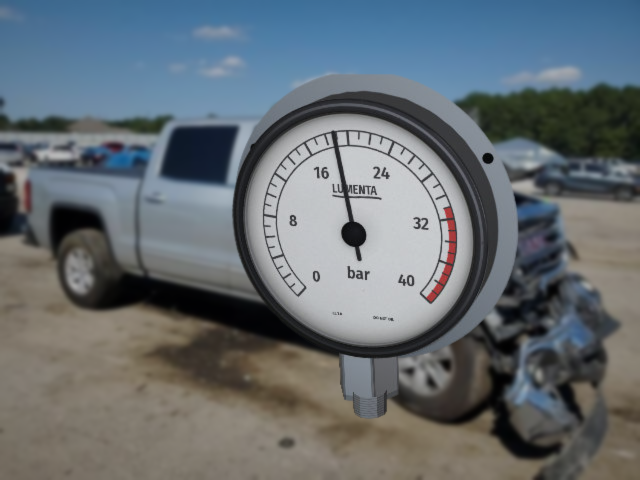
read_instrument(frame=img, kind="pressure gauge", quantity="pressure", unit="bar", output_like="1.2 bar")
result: 19 bar
